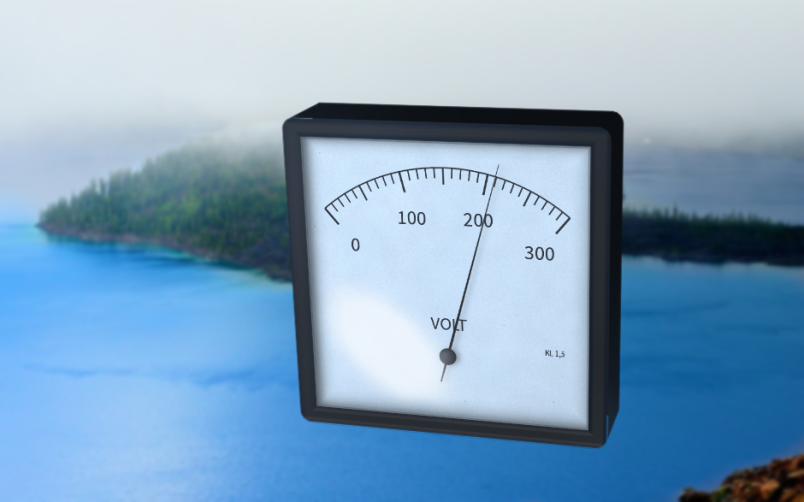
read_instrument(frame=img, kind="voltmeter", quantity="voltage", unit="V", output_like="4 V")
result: 210 V
